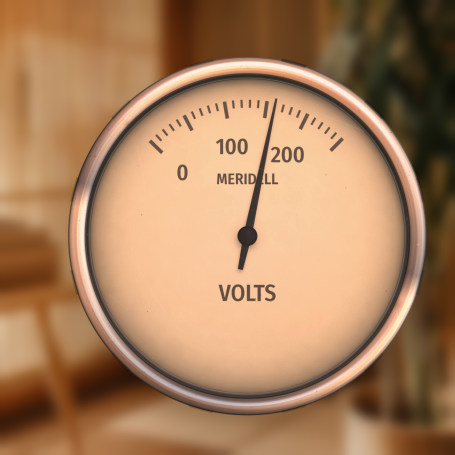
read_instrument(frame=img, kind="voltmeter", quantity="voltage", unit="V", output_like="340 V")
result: 160 V
